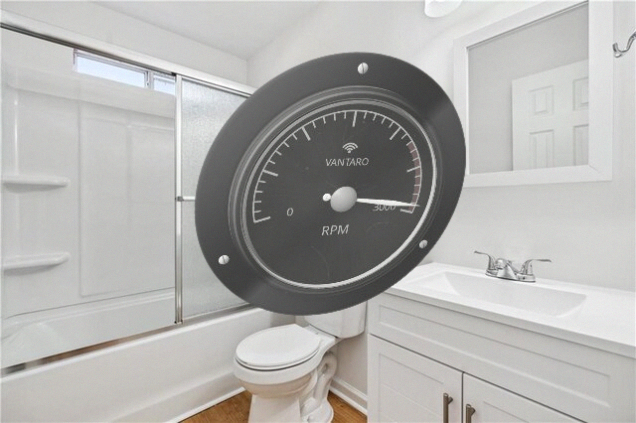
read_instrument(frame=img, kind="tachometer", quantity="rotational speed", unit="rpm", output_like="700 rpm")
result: 2900 rpm
